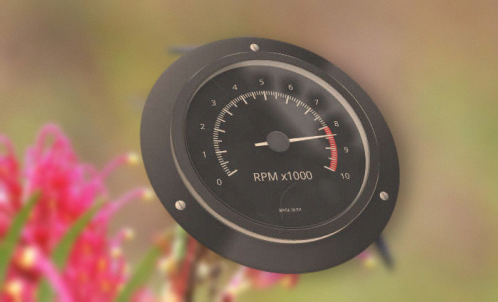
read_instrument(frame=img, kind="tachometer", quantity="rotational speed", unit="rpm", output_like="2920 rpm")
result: 8500 rpm
